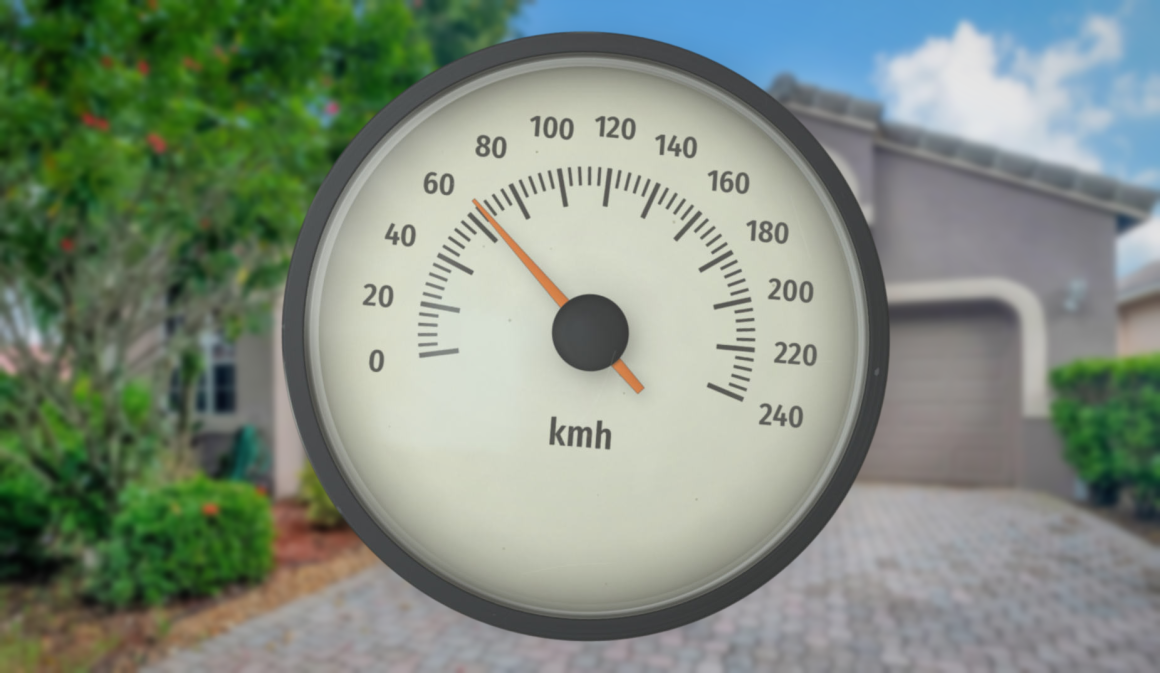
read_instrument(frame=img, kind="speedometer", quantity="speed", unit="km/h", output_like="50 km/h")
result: 64 km/h
